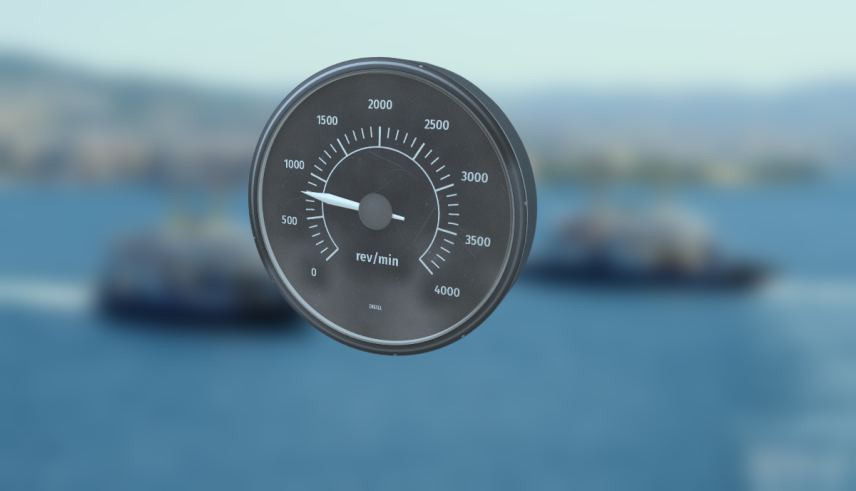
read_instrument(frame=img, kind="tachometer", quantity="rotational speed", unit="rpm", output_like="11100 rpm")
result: 800 rpm
